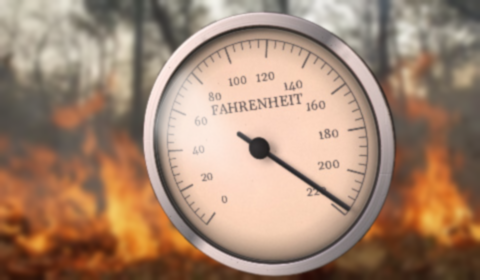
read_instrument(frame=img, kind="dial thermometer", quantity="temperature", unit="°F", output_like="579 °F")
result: 216 °F
